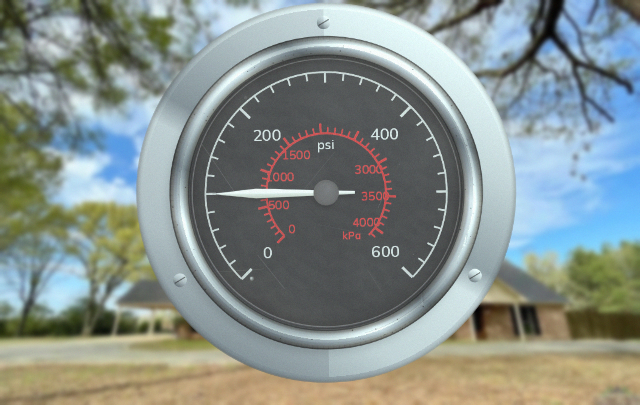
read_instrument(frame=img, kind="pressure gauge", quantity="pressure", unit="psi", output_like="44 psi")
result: 100 psi
